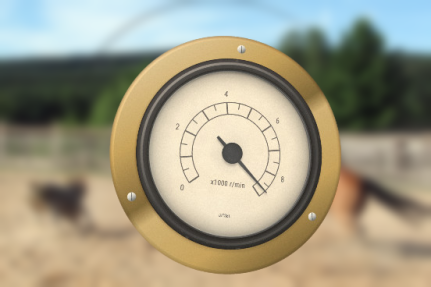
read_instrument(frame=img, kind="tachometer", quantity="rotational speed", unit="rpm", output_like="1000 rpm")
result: 8750 rpm
